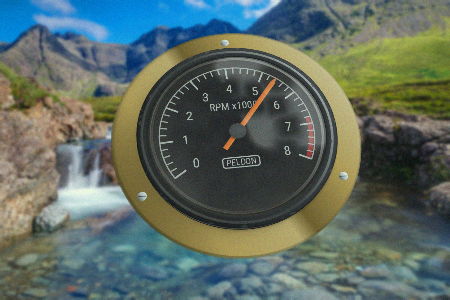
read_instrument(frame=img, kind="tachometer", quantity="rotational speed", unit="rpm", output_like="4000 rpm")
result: 5400 rpm
